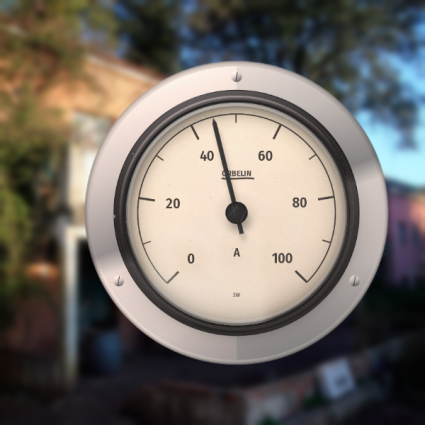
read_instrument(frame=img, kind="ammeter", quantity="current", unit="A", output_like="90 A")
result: 45 A
